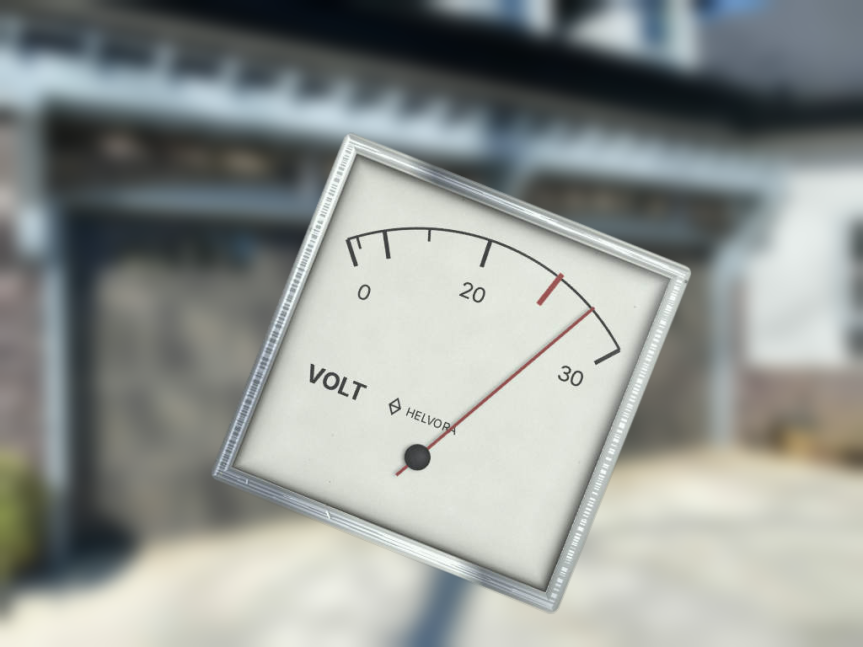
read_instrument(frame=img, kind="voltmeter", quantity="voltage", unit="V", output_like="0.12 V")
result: 27.5 V
